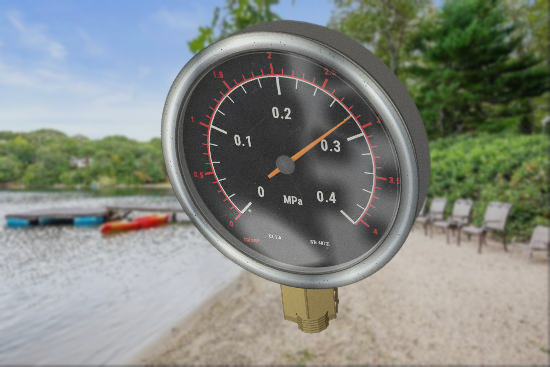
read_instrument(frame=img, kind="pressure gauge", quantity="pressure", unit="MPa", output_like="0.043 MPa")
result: 0.28 MPa
